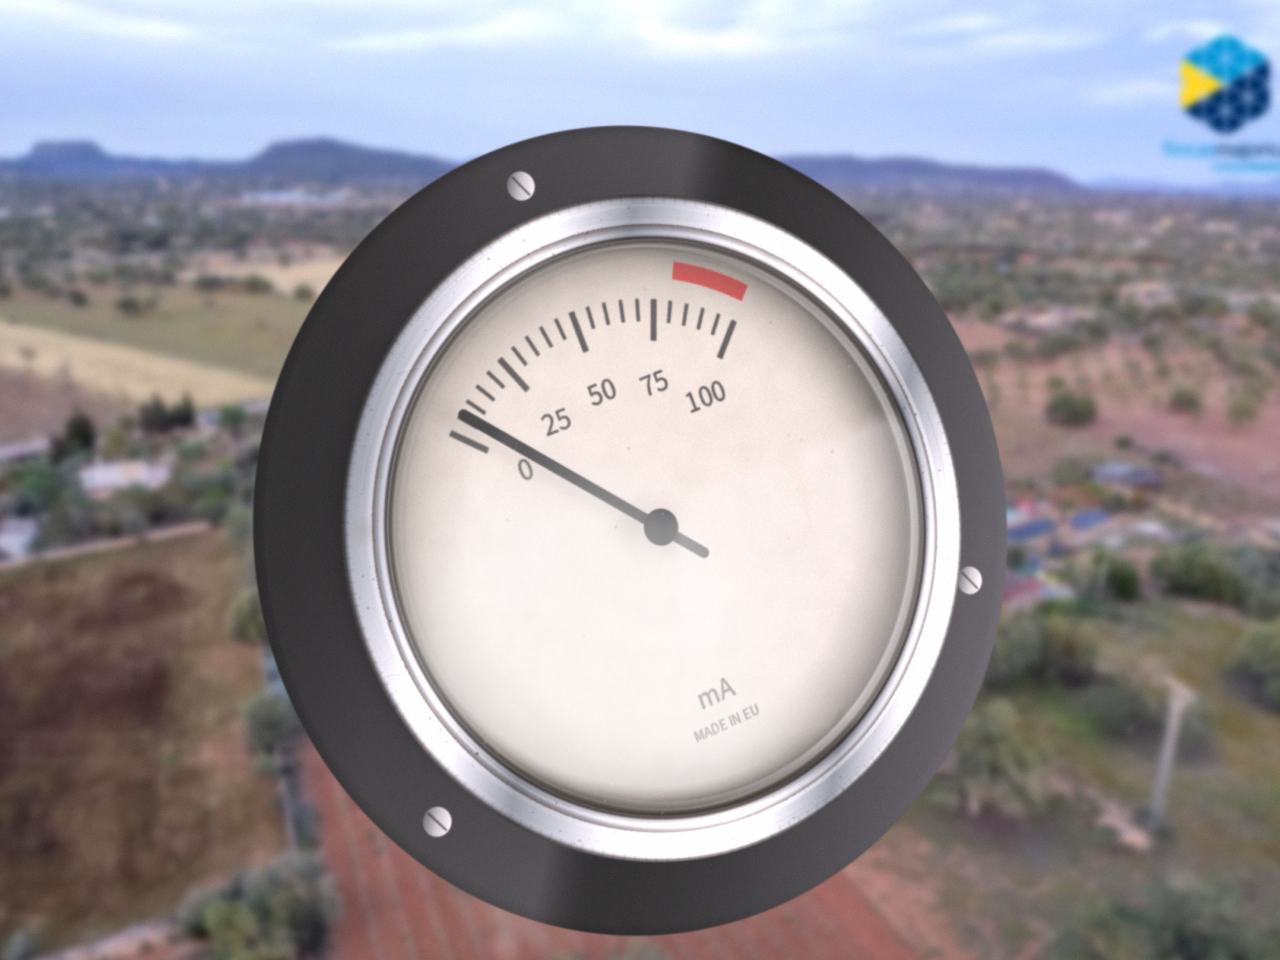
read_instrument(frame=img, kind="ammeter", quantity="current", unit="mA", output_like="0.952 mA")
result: 5 mA
